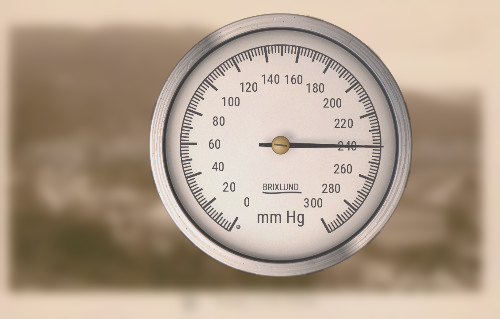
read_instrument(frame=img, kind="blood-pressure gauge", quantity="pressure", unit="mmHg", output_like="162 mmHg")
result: 240 mmHg
